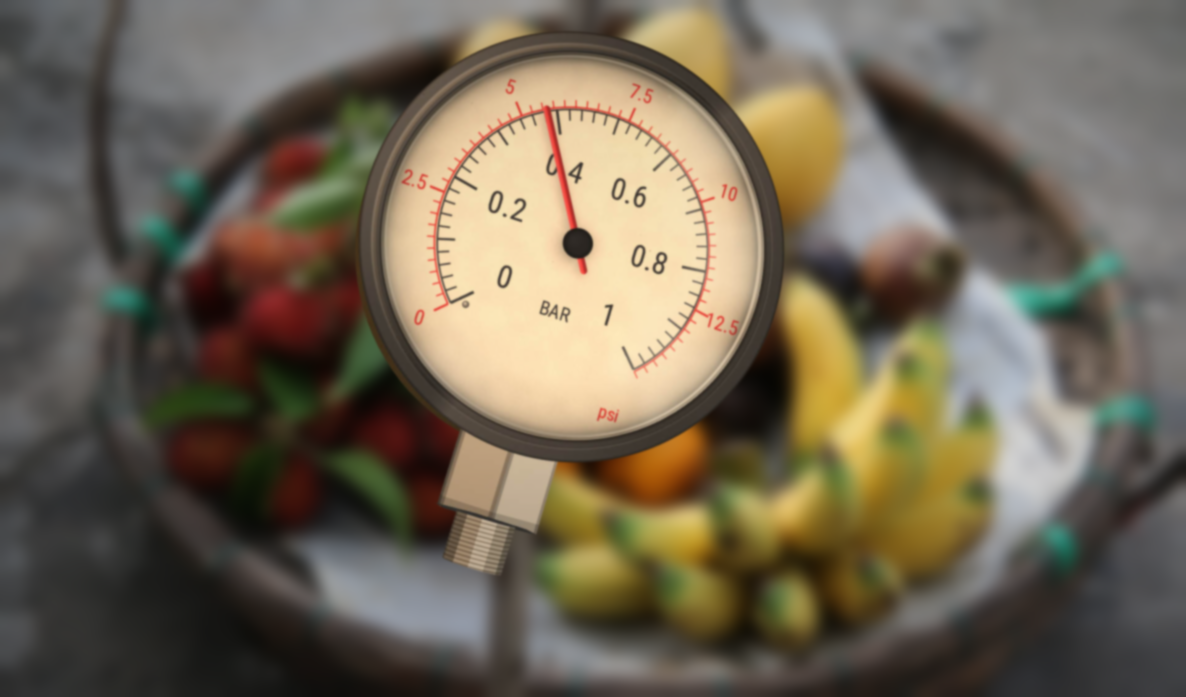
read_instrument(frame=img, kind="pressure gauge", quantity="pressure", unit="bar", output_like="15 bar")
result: 0.38 bar
